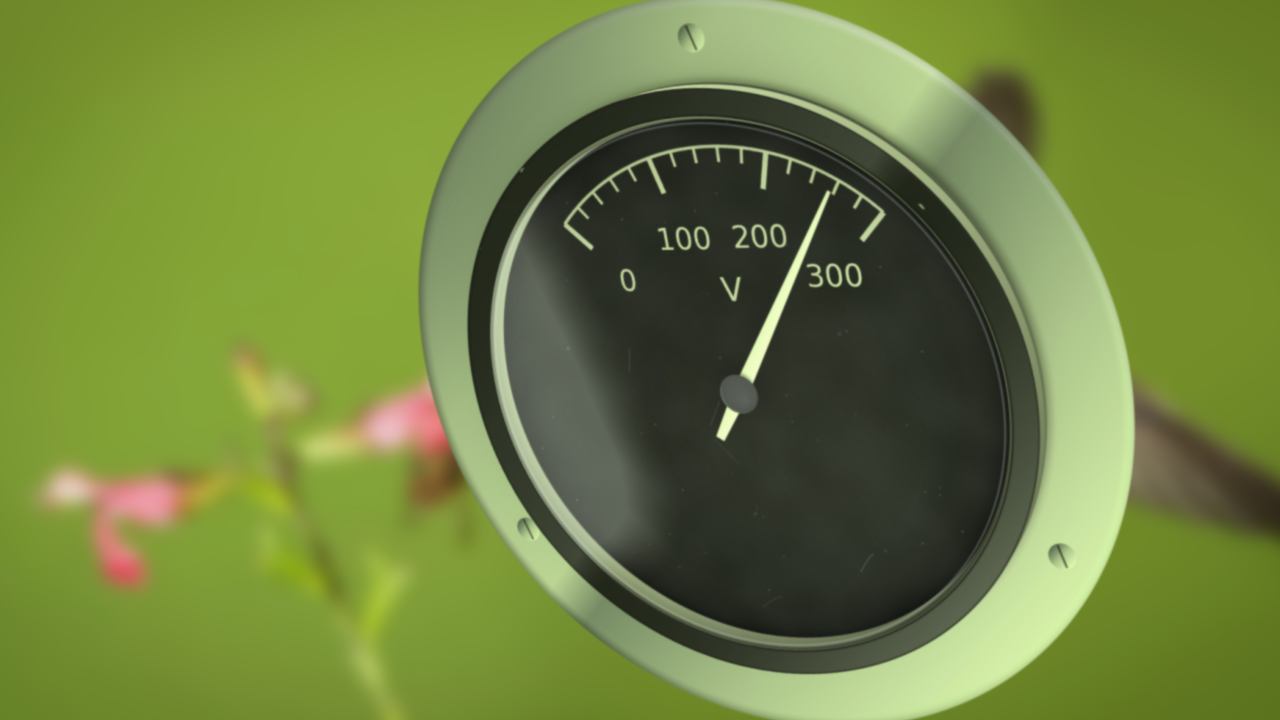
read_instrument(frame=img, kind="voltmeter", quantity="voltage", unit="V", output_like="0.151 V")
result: 260 V
